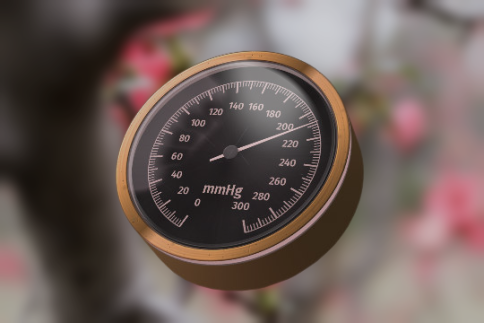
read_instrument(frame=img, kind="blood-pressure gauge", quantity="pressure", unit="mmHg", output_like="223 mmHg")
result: 210 mmHg
